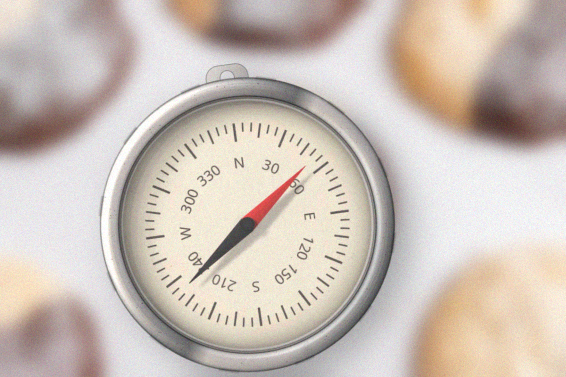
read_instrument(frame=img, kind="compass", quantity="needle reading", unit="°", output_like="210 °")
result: 52.5 °
